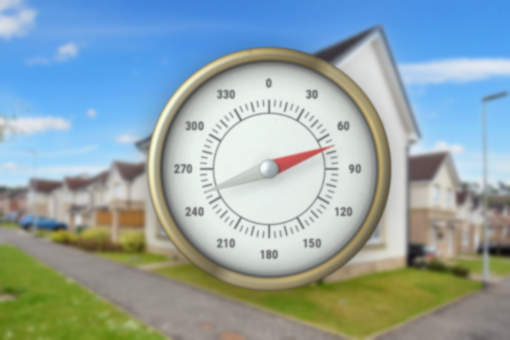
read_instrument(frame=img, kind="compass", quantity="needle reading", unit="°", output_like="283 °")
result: 70 °
